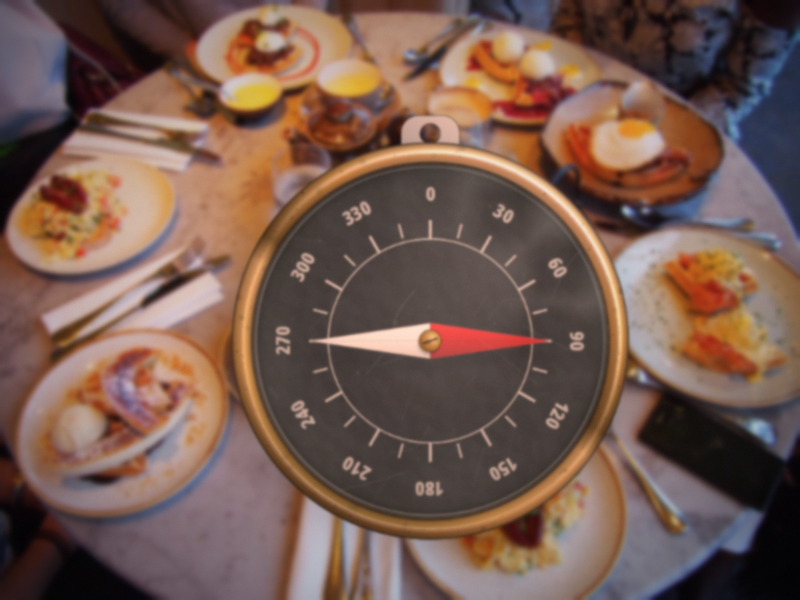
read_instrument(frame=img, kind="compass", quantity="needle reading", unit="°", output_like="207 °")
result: 90 °
